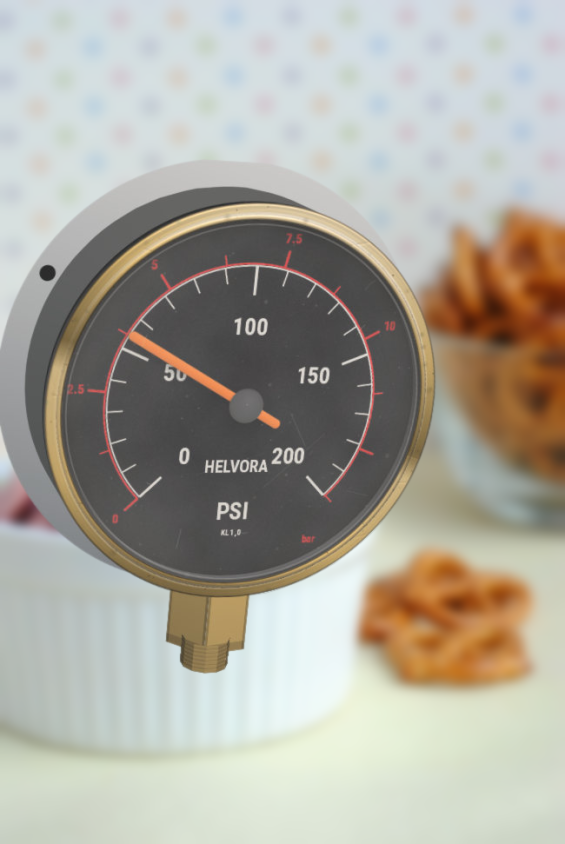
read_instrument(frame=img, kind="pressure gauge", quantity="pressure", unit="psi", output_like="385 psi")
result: 55 psi
